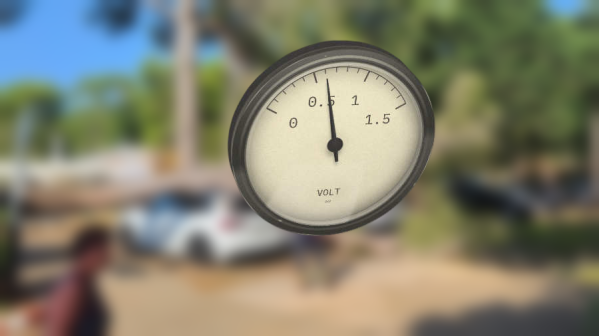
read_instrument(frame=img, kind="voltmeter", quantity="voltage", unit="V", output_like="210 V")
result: 0.6 V
